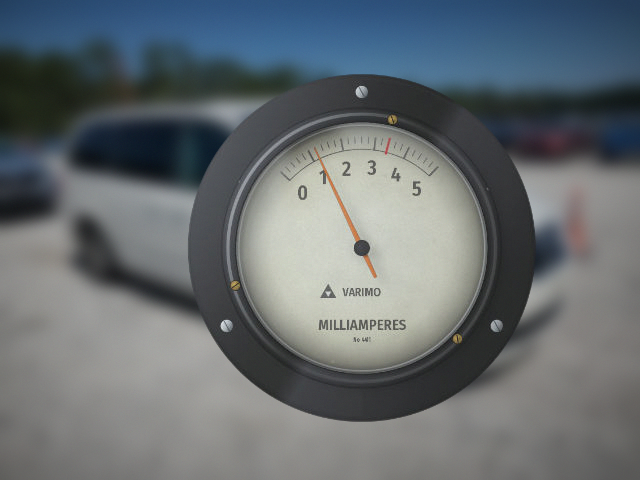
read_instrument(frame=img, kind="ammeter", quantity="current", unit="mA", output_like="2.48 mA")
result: 1.2 mA
